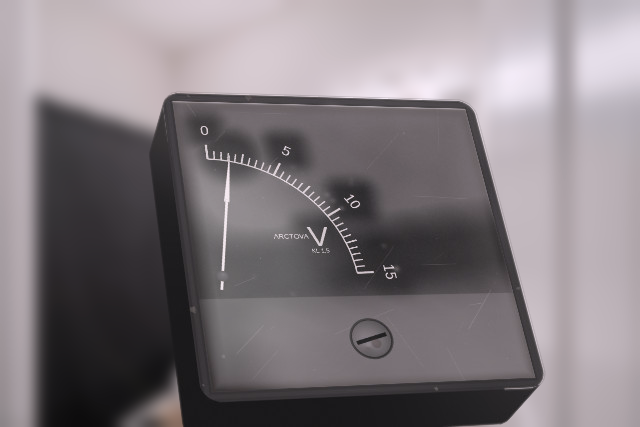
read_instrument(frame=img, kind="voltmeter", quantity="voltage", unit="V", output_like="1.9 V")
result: 1.5 V
